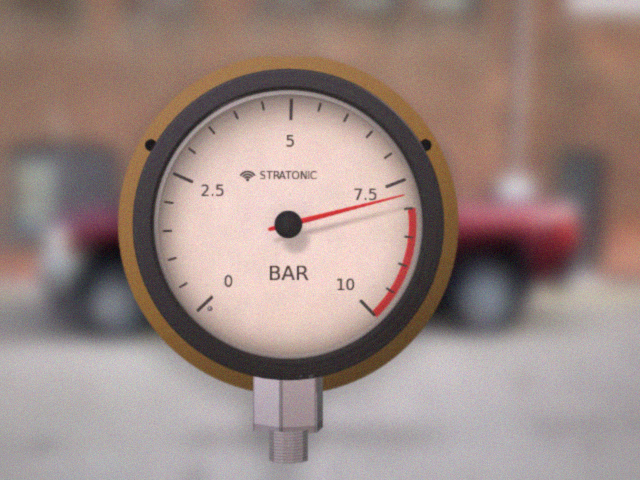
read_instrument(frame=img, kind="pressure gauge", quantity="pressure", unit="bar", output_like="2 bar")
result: 7.75 bar
